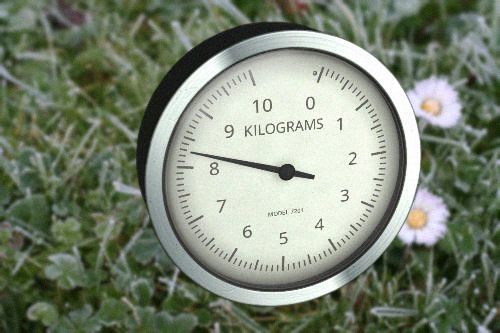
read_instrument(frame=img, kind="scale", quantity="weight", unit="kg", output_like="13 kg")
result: 8.3 kg
